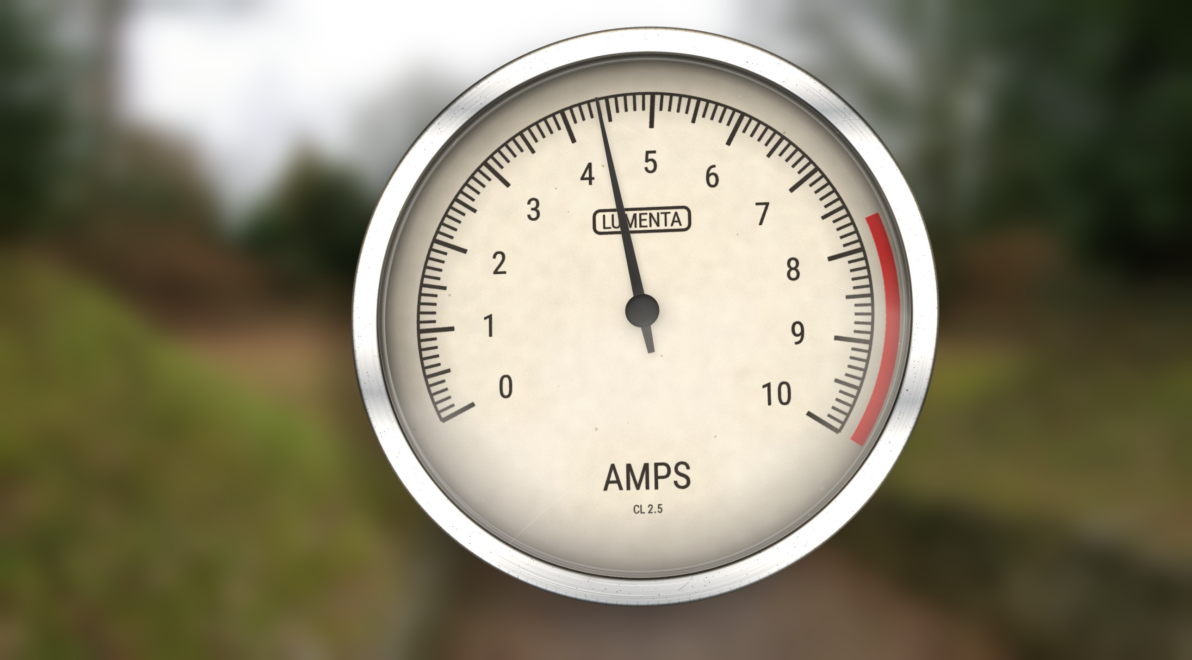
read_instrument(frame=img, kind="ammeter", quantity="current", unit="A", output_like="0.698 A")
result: 4.4 A
